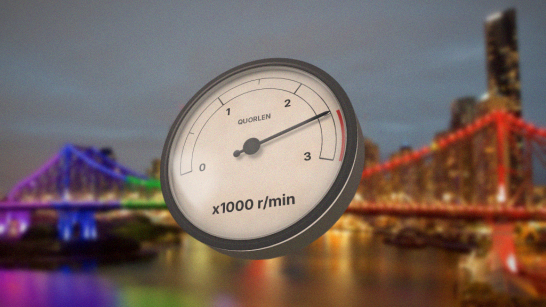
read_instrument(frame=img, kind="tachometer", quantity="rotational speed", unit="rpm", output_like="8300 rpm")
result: 2500 rpm
